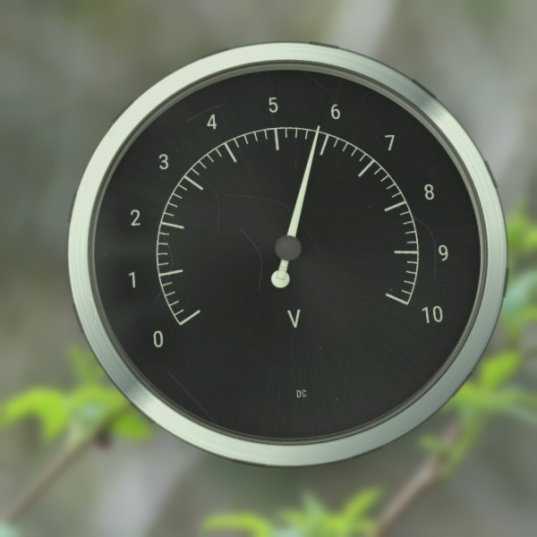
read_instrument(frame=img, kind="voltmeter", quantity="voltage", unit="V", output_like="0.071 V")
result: 5.8 V
